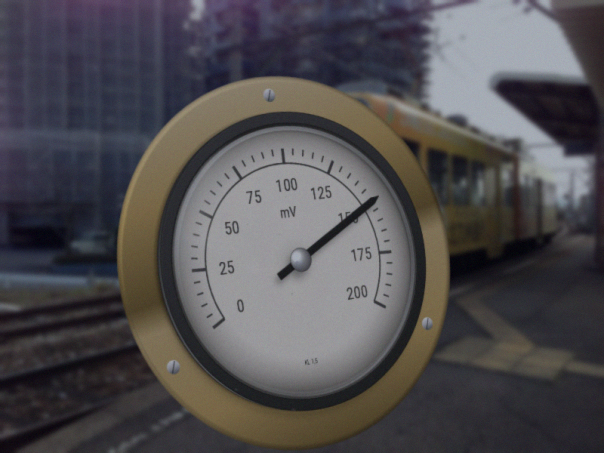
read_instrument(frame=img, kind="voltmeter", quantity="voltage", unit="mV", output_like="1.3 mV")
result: 150 mV
